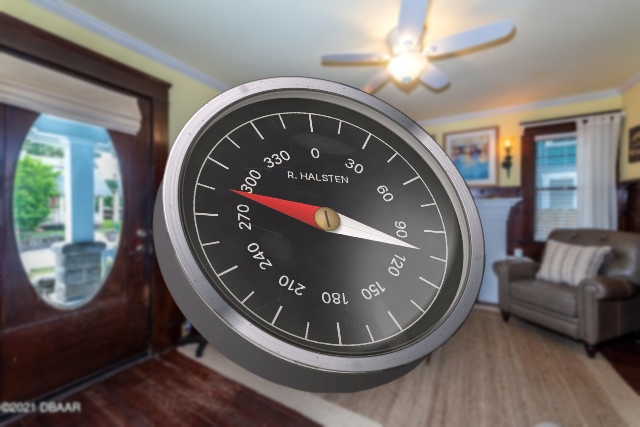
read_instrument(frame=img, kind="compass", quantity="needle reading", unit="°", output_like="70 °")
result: 285 °
